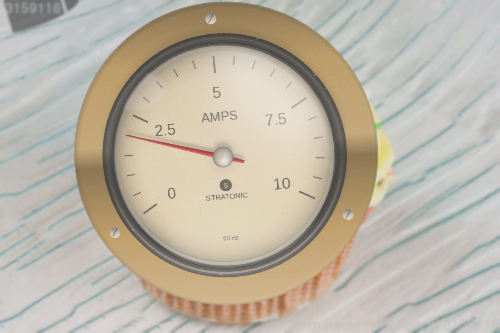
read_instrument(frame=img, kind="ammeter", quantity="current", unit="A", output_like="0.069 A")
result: 2 A
